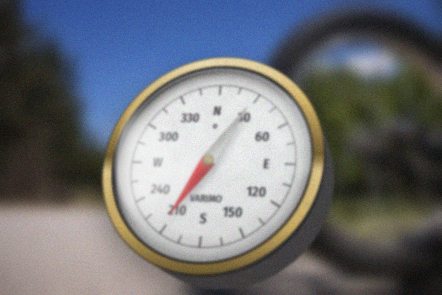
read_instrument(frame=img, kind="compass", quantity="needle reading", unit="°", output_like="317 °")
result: 210 °
